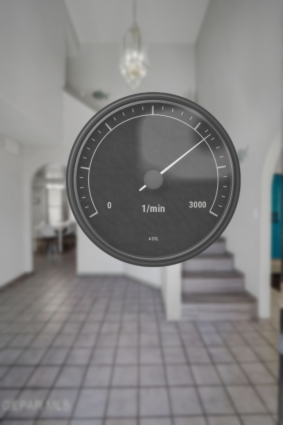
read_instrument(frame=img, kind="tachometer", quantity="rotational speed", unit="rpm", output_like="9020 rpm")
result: 2150 rpm
